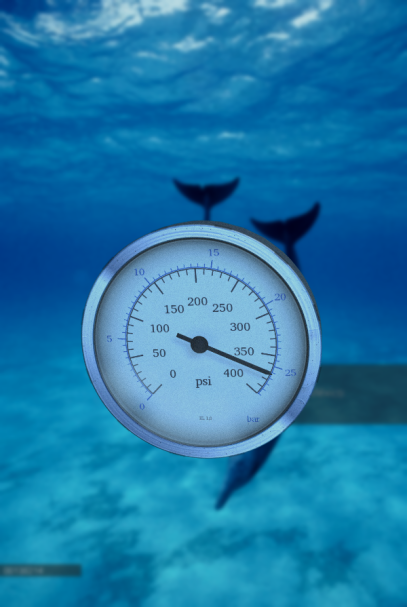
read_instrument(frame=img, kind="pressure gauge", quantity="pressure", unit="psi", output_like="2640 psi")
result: 370 psi
